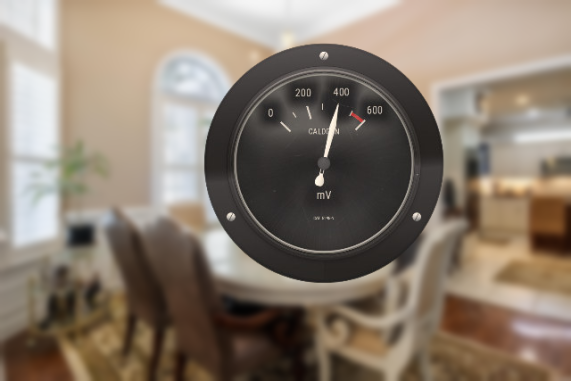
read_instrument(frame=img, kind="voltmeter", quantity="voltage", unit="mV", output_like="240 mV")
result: 400 mV
